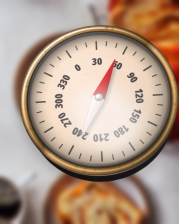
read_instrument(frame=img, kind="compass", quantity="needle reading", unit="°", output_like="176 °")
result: 55 °
